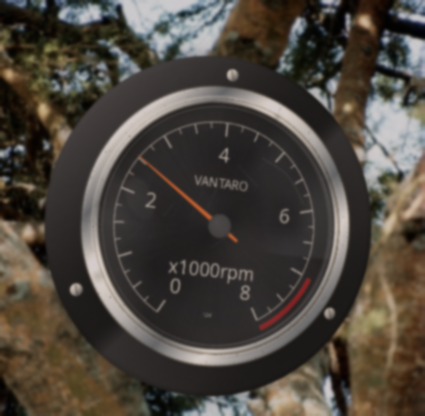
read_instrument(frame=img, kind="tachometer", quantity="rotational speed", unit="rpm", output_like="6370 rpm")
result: 2500 rpm
